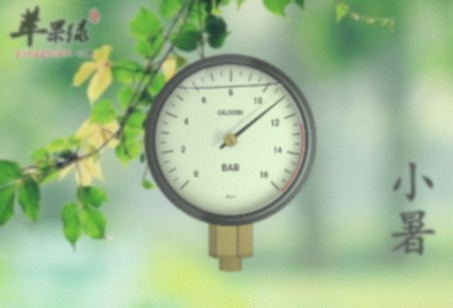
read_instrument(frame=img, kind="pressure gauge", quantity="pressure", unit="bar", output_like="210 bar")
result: 11 bar
